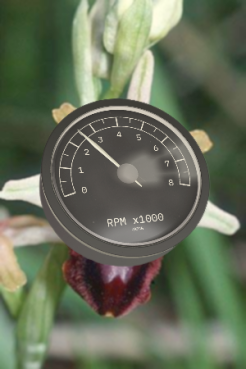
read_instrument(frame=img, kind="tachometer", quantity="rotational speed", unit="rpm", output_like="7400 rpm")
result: 2500 rpm
